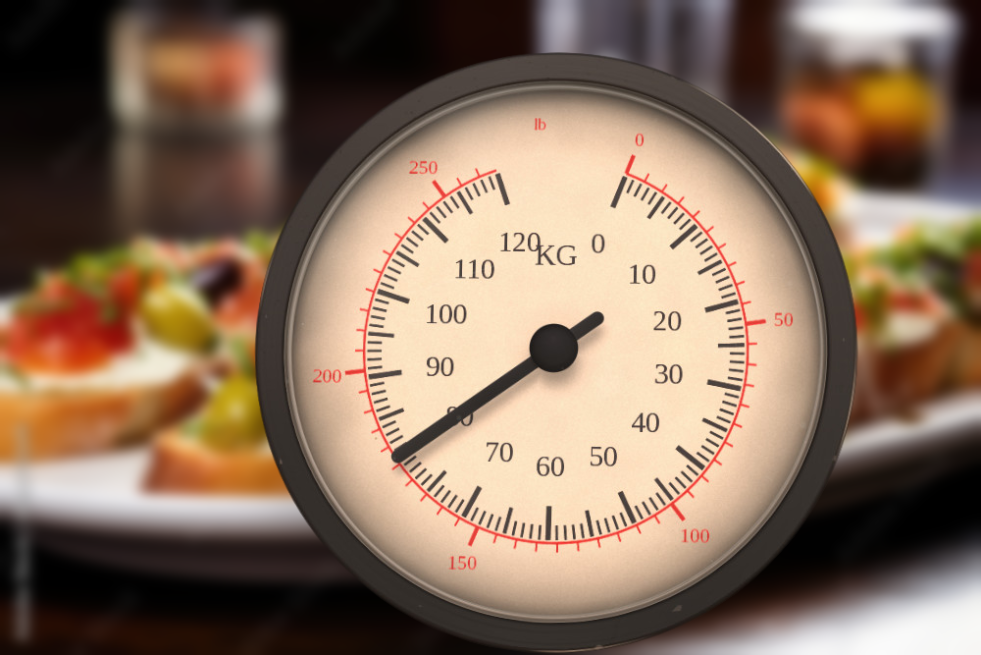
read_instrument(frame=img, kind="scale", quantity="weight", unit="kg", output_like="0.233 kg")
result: 80 kg
